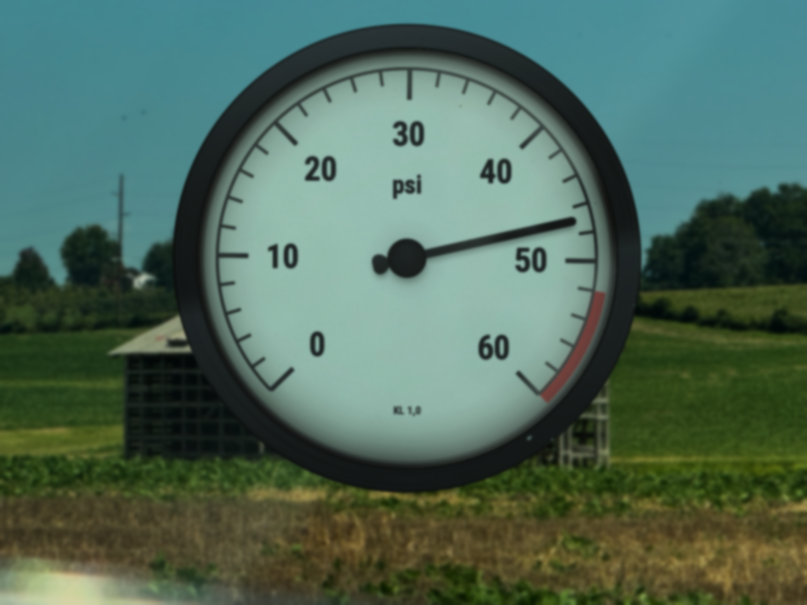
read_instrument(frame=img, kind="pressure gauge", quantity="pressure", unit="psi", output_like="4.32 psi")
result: 47 psi
